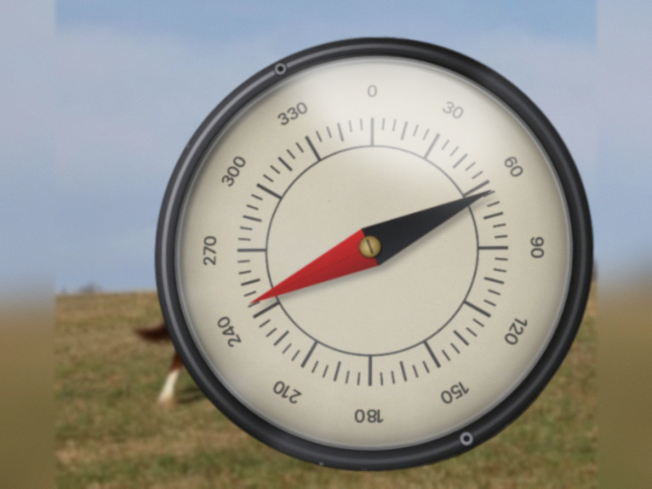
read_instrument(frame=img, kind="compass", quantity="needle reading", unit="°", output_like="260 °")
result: 245 °
